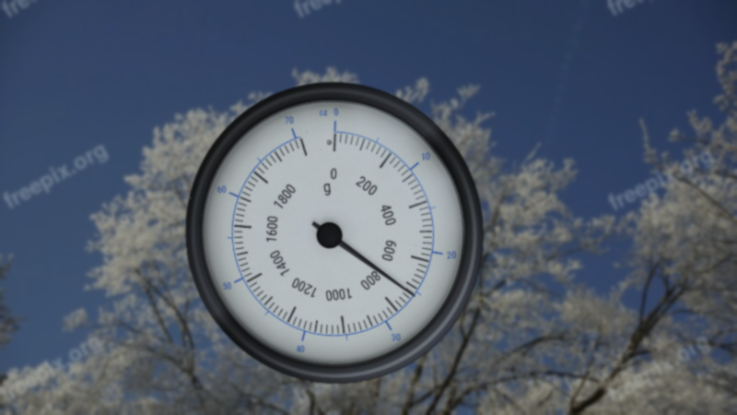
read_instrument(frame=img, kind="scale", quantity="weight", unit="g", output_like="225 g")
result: 720 g
